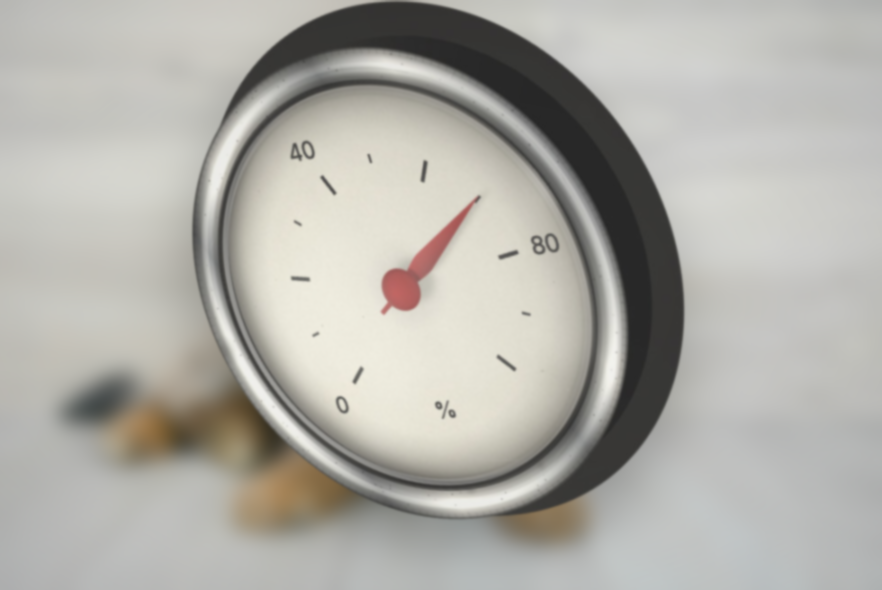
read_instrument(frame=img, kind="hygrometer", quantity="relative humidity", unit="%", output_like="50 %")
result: 70 %
